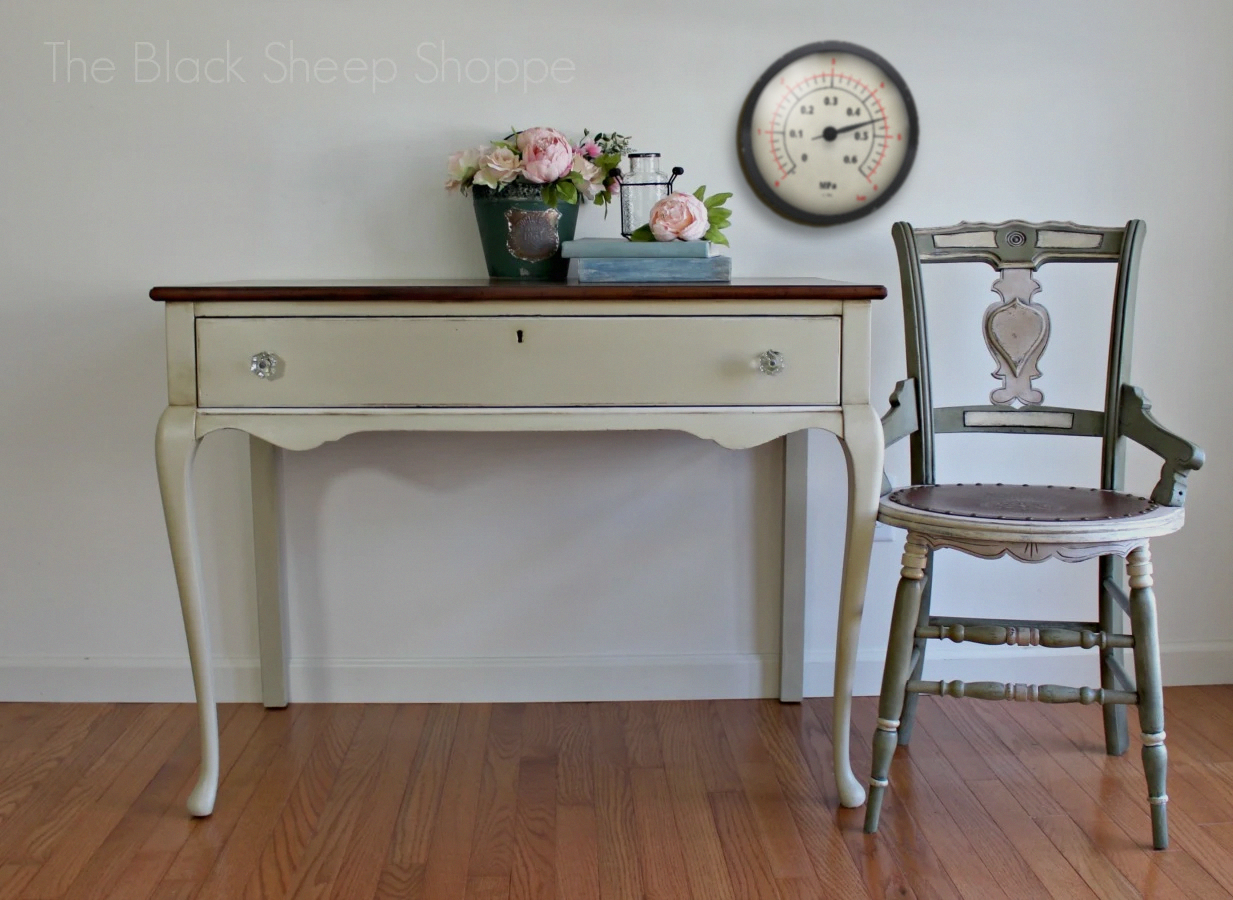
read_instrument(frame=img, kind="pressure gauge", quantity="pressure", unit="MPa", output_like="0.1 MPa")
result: 0.46 MPa
